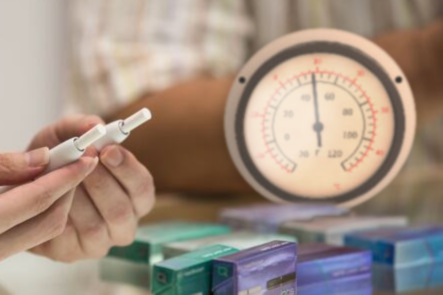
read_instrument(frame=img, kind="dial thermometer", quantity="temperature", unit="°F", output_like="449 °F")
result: 48 °F
